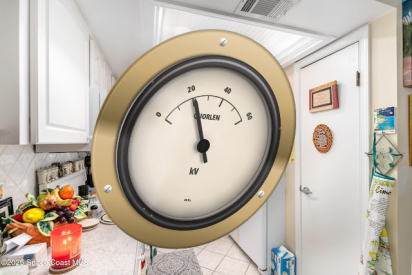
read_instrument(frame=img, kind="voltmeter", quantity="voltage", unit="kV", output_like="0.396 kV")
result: 20 kV
